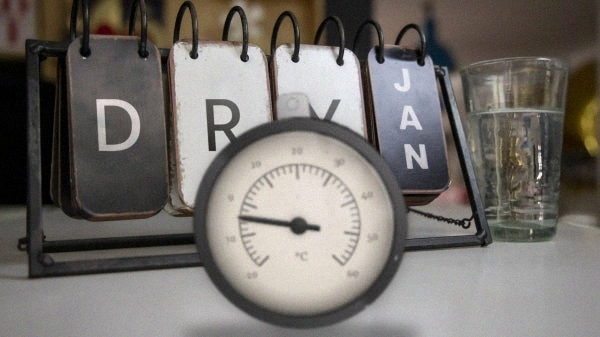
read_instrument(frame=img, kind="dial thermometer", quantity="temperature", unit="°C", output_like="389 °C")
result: -4 °C
